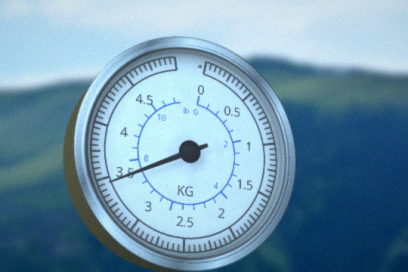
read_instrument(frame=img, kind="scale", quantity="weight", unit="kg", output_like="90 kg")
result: 3.45 kg
